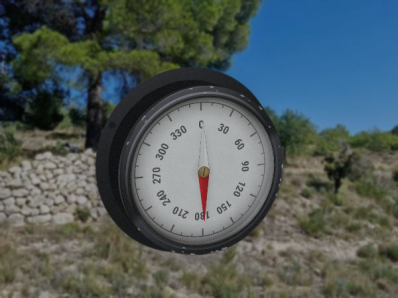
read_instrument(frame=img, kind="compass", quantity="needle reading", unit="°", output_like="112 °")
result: 180 °
